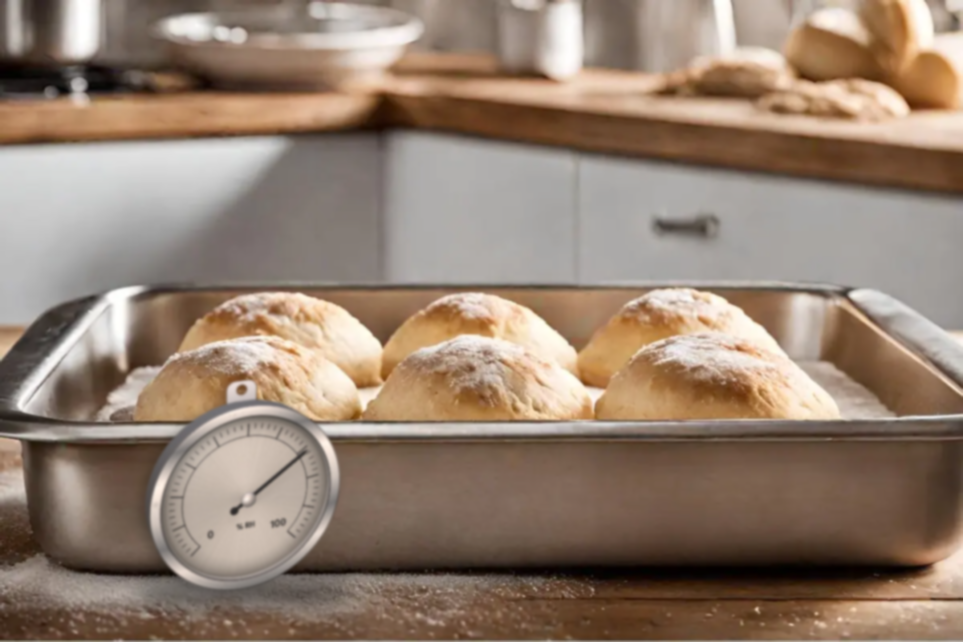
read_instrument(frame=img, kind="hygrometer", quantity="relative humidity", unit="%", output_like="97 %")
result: 70 %
